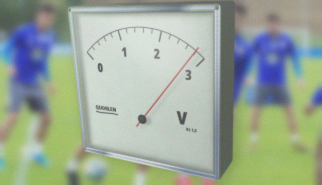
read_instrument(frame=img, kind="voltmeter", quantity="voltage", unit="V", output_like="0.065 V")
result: 2.8 V
